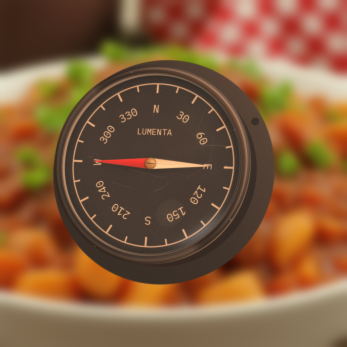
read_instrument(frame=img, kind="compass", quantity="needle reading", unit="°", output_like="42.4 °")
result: 270 °
